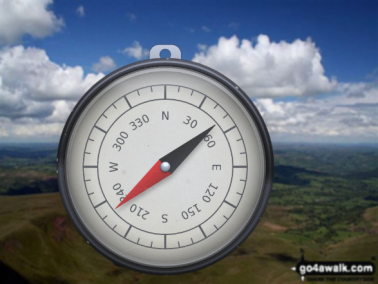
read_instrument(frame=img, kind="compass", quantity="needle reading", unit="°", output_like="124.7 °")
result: 230 °
